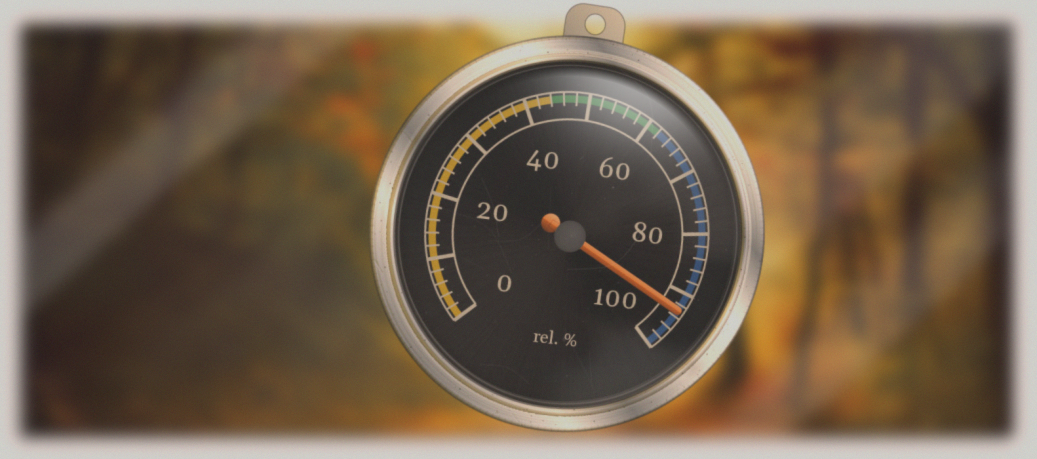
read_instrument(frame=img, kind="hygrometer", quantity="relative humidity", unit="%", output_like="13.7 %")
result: 93 %
